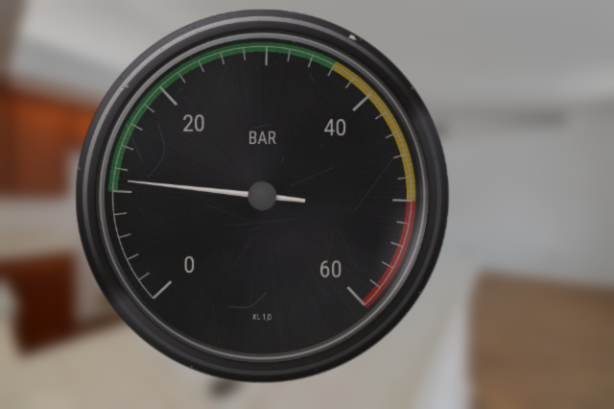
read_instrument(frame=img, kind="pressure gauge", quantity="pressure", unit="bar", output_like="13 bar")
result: 11 bar
